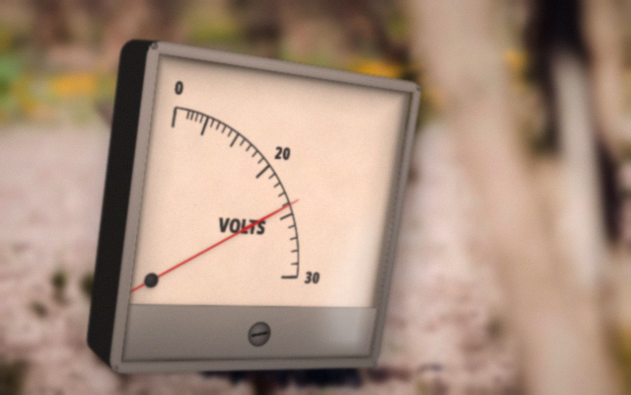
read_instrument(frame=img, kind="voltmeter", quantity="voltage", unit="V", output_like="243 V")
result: 24 V
